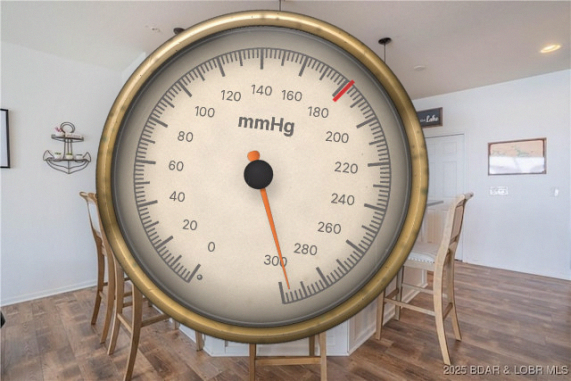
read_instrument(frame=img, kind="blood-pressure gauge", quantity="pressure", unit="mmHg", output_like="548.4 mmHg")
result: 296 mmHg
